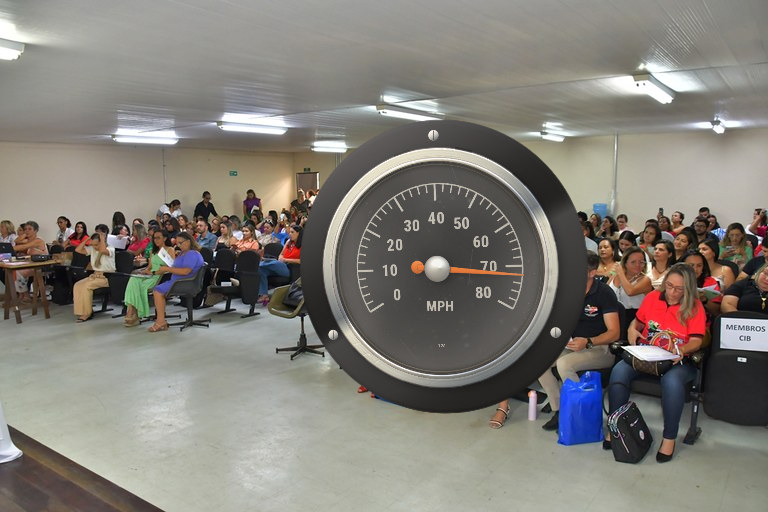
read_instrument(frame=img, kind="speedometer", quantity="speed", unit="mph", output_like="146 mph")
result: 72 mph
